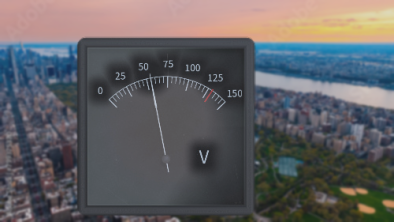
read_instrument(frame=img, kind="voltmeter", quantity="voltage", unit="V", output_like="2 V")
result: 55 V
